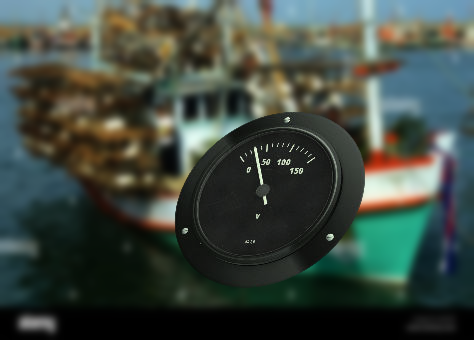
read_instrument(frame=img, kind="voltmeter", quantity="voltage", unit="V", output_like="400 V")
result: 30 V
